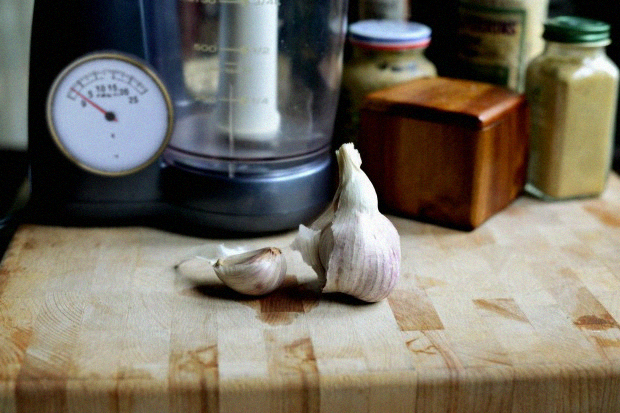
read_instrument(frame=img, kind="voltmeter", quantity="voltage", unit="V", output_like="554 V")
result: 2.5 V
